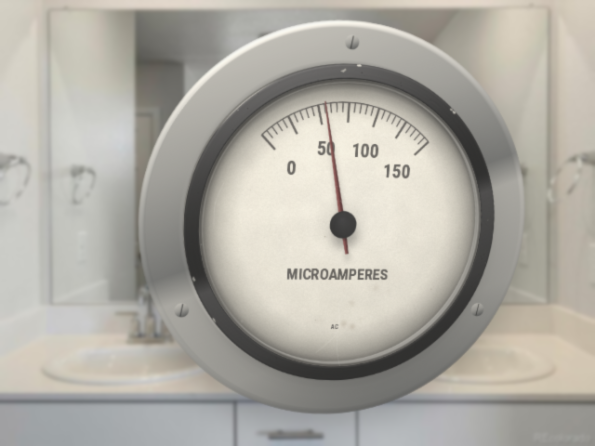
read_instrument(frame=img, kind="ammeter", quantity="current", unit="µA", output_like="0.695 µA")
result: 55 µA
